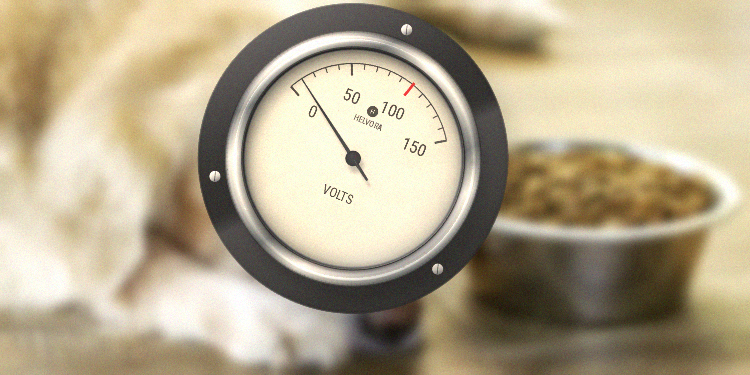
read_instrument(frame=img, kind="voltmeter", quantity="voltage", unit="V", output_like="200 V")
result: 10 V
